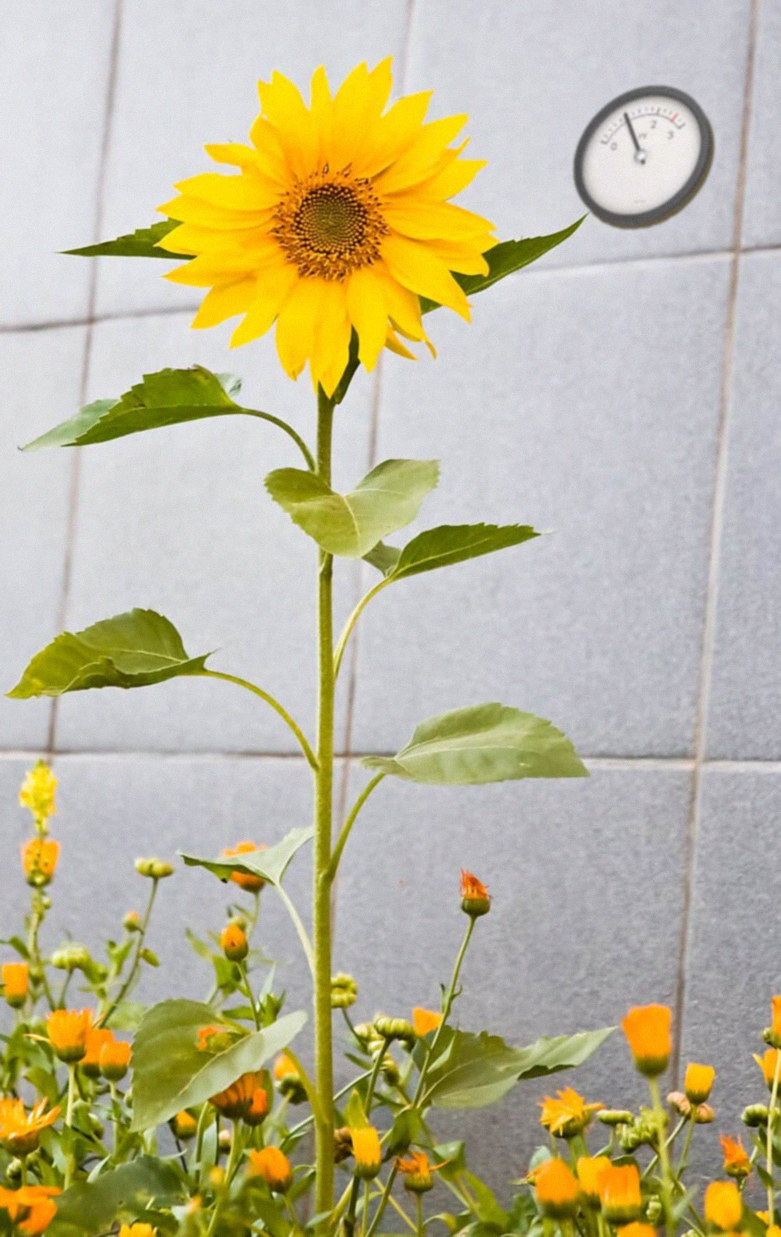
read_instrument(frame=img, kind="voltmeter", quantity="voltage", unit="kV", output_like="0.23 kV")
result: 1 kV
